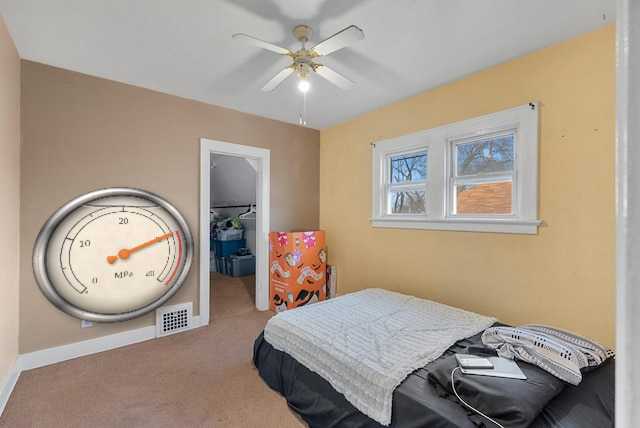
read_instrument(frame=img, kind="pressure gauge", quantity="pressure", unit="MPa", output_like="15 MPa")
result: 30 MPa
